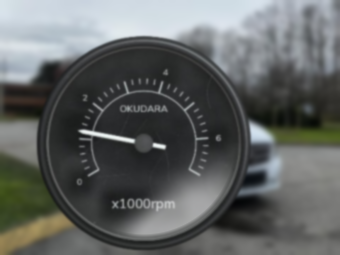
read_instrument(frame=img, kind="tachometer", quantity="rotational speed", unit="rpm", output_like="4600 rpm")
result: 1200 rpm
